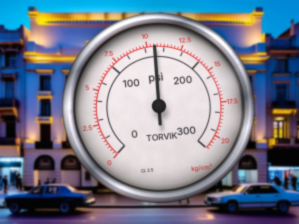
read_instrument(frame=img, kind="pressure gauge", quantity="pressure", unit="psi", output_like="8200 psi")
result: 150 psi
